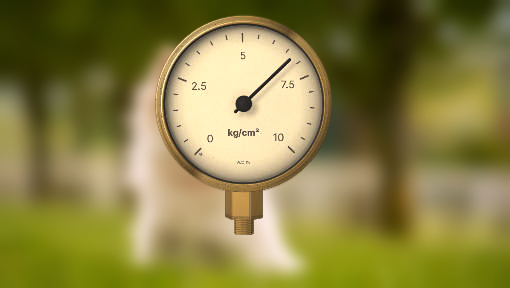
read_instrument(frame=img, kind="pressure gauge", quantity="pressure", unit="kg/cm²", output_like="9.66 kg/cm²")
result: 6.75 kg/cm²
